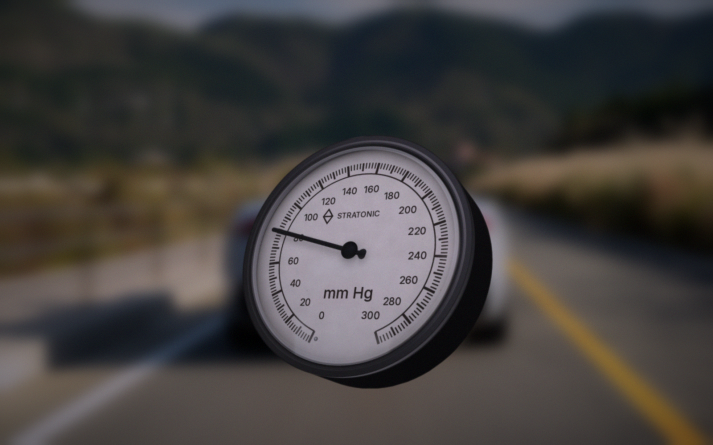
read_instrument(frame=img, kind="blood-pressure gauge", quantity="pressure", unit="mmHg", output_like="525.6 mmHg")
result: 80 mmHg
